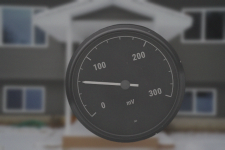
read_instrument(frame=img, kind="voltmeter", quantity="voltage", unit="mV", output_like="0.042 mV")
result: 60 mV
